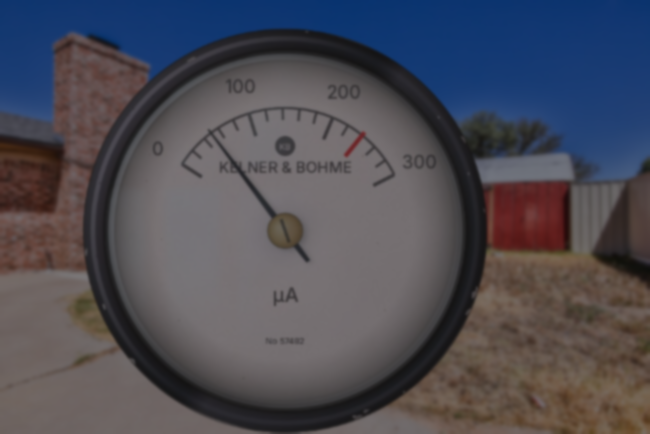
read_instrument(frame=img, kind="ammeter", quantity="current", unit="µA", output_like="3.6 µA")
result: 50 µA
